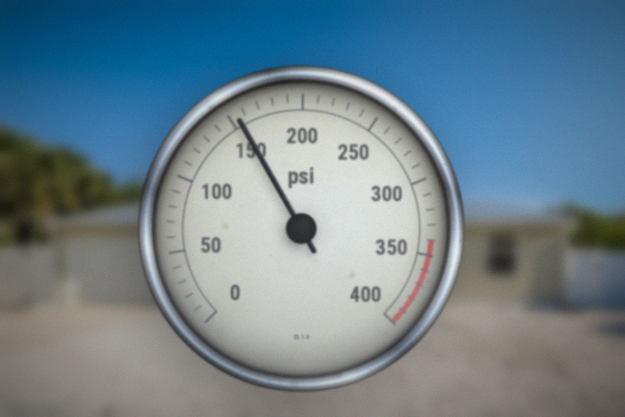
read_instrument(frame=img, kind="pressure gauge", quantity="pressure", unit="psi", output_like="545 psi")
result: 155 psi
